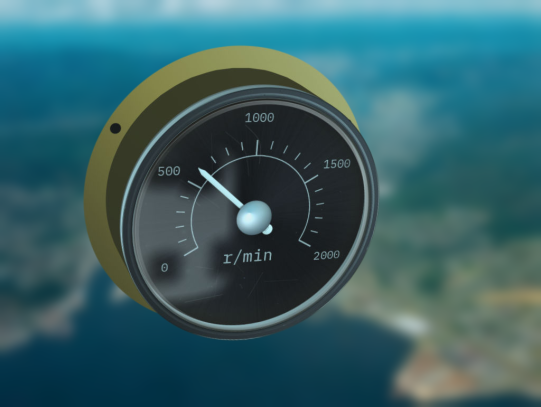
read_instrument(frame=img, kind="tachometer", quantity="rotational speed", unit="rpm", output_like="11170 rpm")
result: 600 rpm
